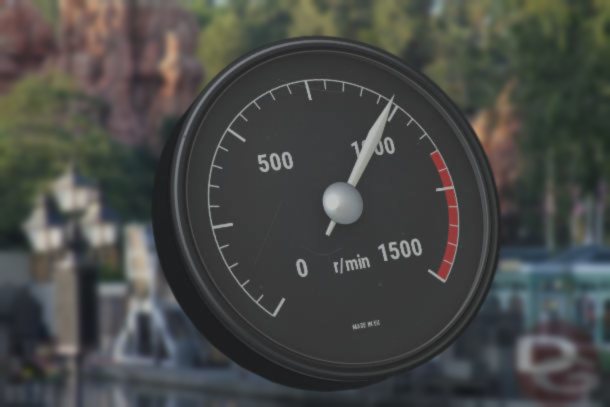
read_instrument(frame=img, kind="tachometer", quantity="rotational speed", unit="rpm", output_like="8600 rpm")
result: 975 rpm
